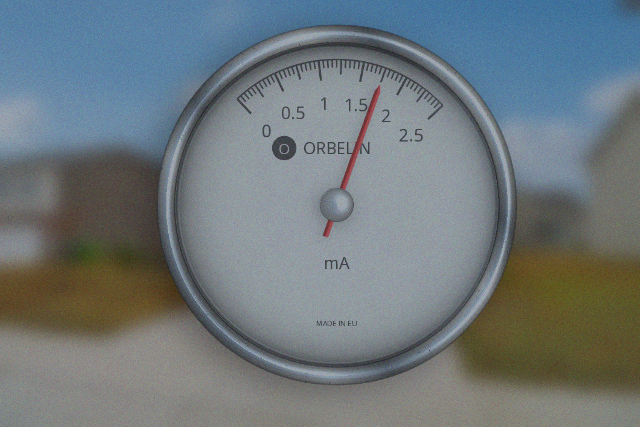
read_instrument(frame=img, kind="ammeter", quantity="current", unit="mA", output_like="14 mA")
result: 1.75 mA
